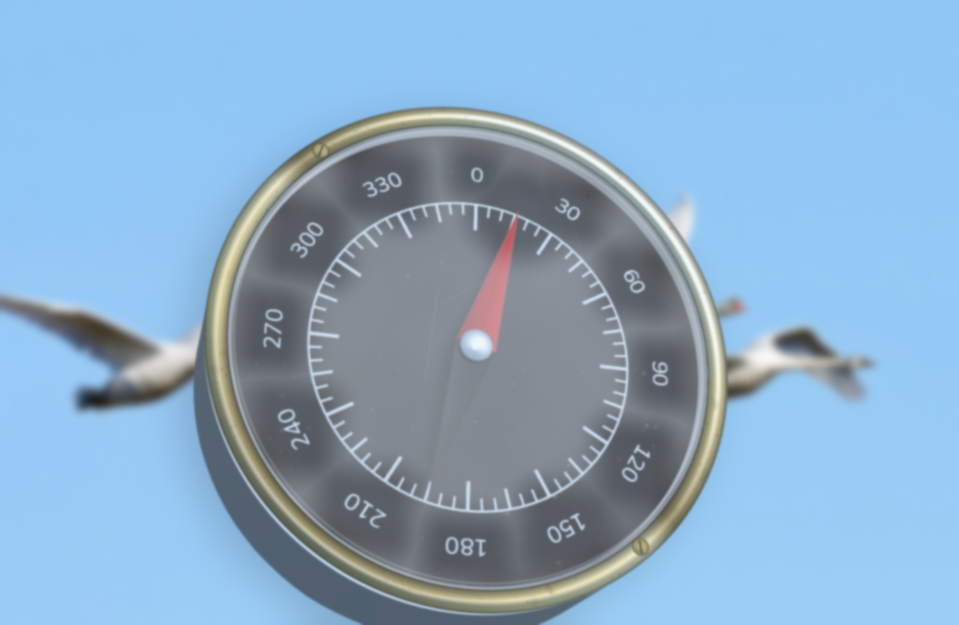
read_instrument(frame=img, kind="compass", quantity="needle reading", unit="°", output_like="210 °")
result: 15 °
